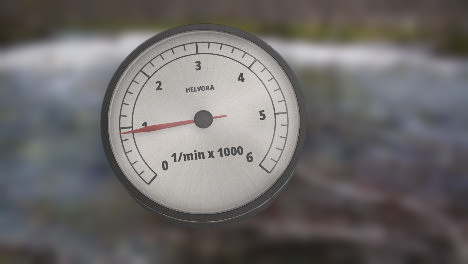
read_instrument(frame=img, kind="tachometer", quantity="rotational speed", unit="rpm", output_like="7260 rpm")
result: 900 rpm
